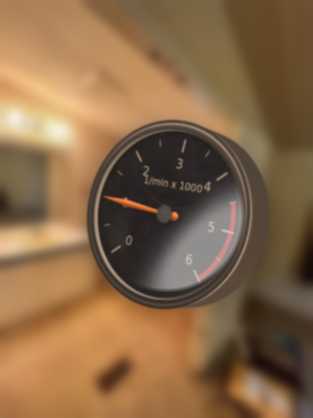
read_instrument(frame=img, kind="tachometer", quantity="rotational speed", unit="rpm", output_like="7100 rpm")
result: 1000 rpm
